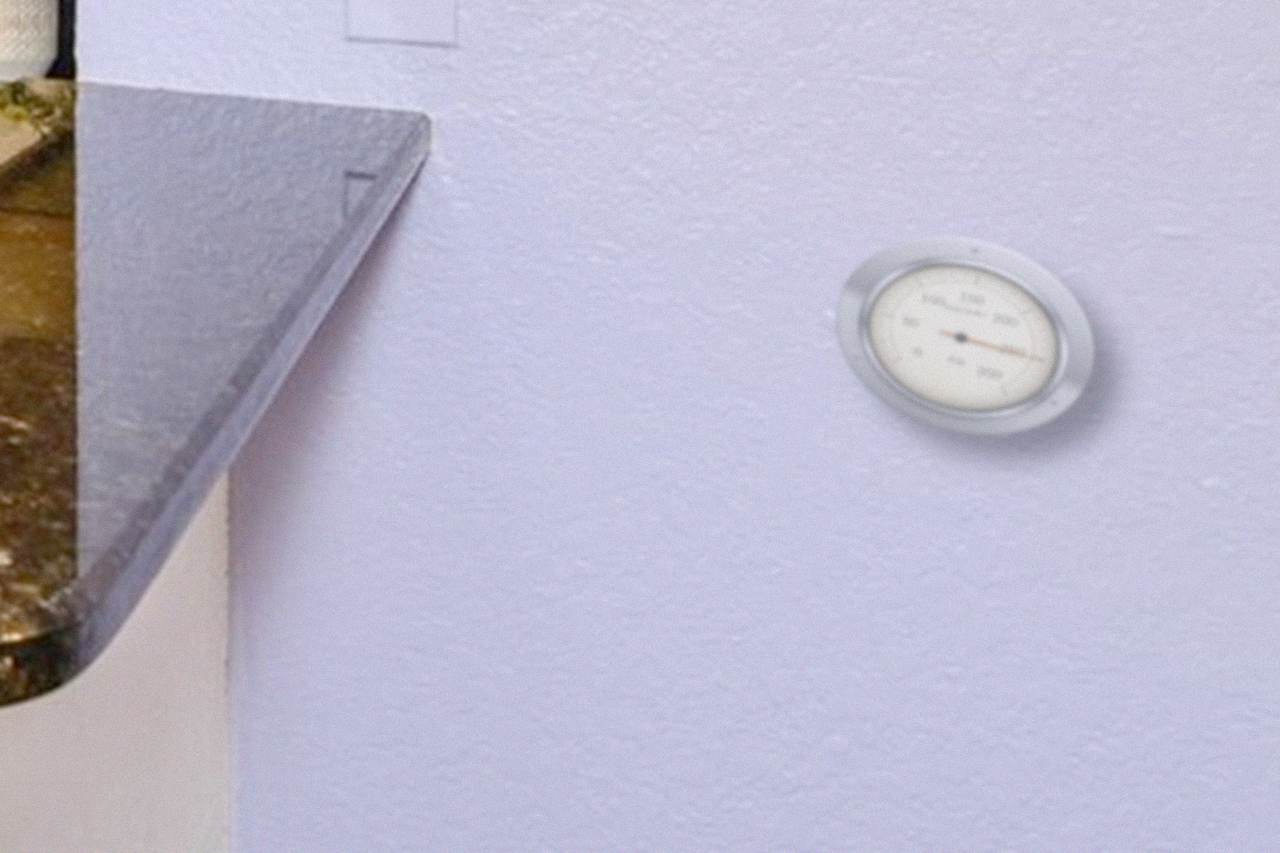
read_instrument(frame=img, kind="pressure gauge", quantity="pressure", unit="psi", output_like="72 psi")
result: 250 psi
